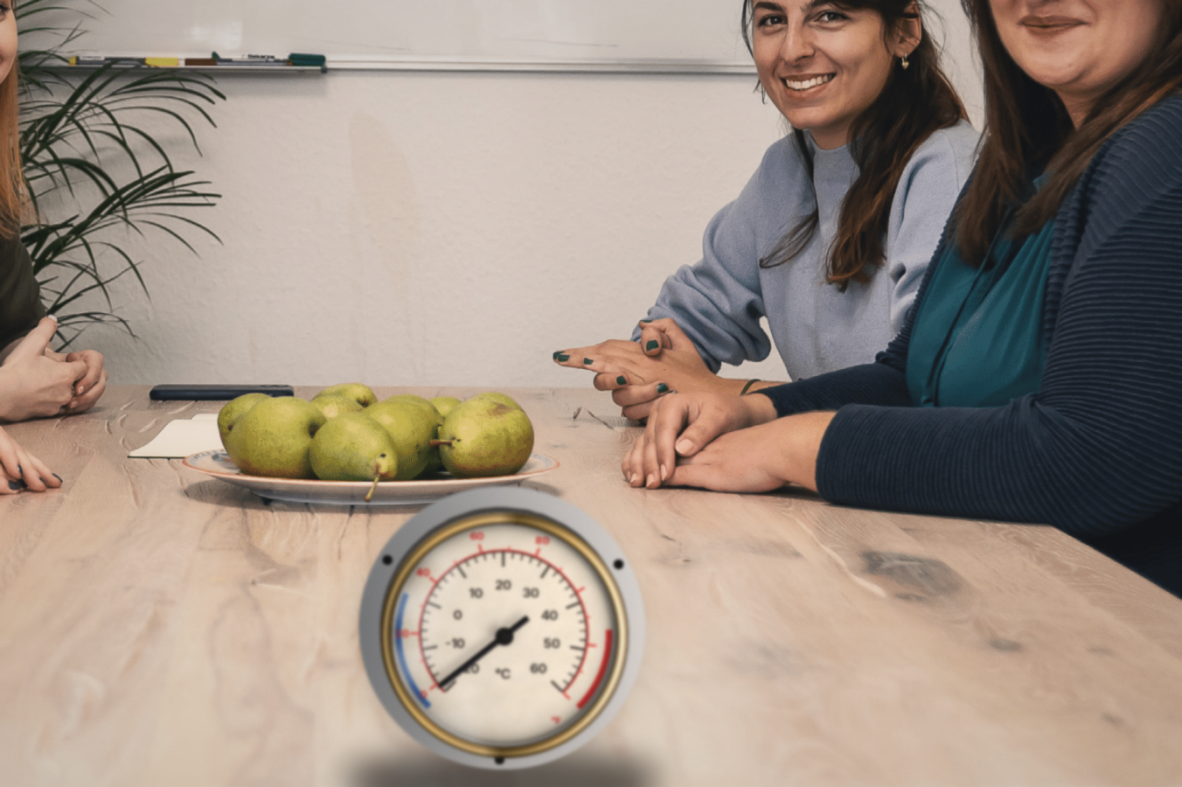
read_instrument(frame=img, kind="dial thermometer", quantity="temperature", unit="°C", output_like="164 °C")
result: -18 °C
